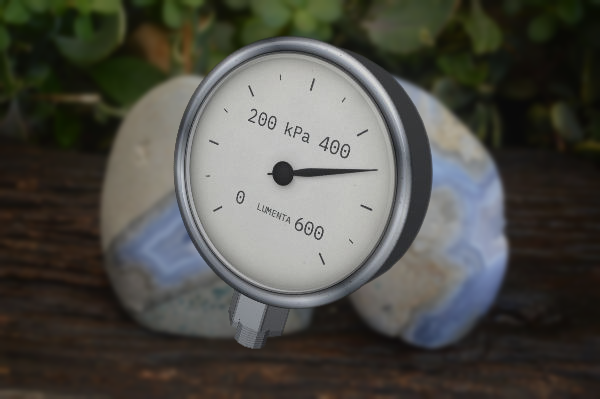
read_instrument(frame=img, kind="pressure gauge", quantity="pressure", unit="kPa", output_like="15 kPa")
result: 450 kPa
